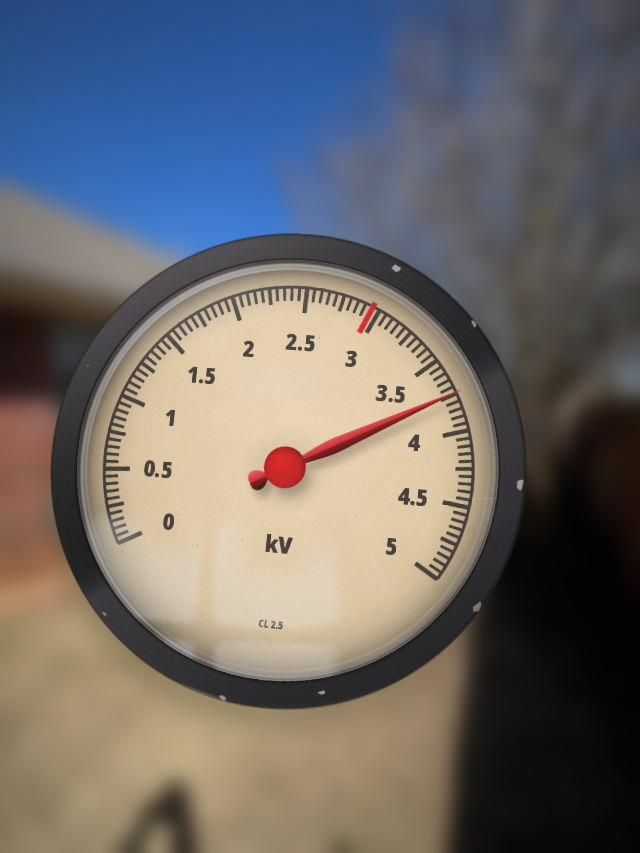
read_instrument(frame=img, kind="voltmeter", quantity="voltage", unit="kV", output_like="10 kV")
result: 3.75 kV
